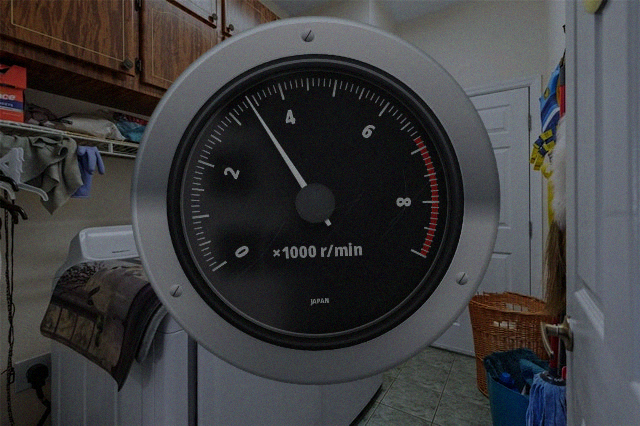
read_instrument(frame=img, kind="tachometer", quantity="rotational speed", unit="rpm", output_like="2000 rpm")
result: 3400 rpm
